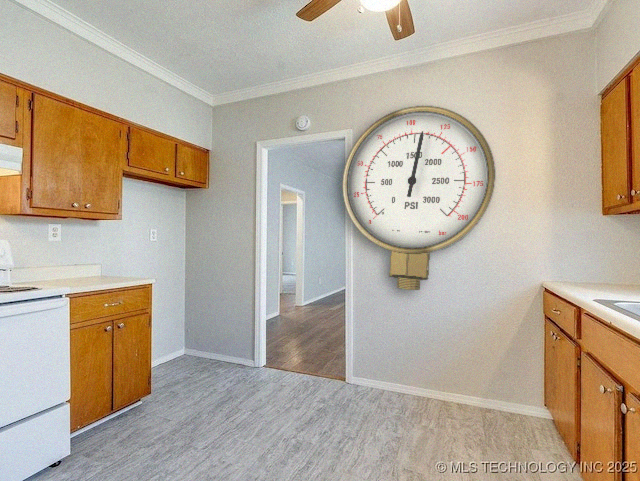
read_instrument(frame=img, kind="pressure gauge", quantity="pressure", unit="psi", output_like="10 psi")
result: 1600 psi
